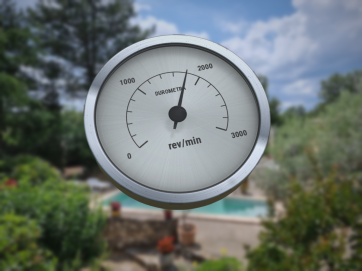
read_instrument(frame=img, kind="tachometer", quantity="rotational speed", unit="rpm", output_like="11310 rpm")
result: 1800 rpm
